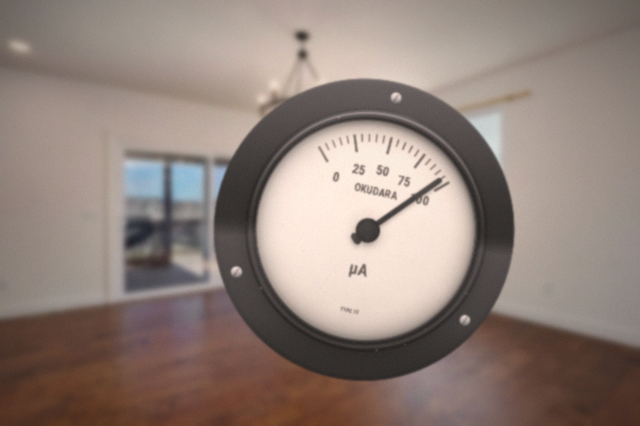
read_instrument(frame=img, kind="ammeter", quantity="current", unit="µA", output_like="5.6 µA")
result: 95 µA
